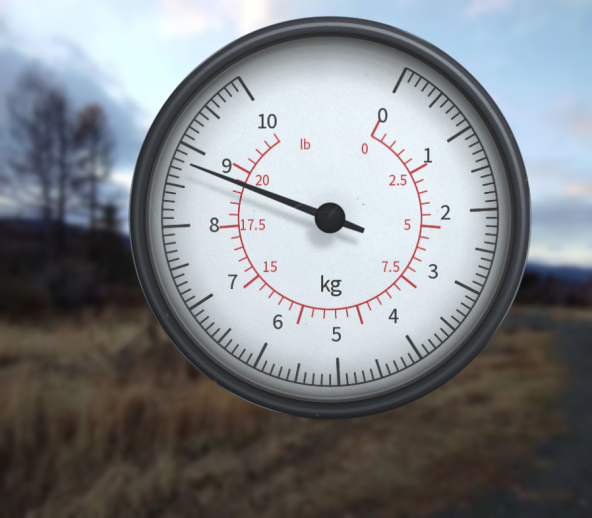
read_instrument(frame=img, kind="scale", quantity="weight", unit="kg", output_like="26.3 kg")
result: 8.8 kg
